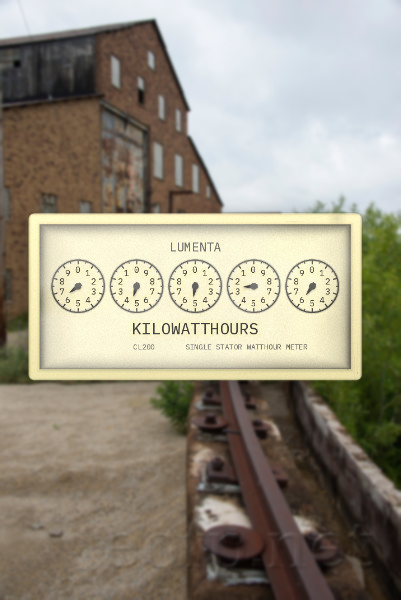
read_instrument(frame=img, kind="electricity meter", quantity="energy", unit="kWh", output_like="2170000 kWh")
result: 64526 kWh
